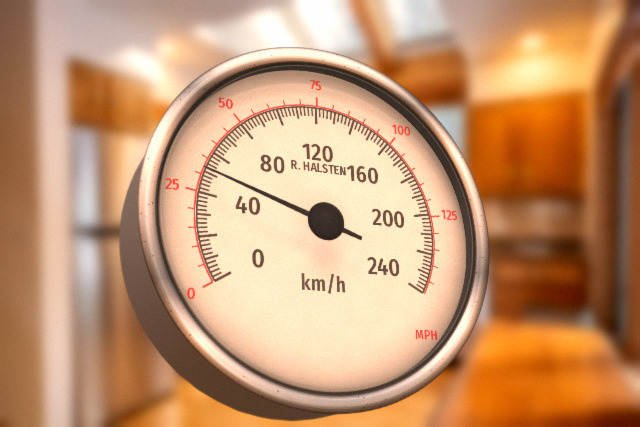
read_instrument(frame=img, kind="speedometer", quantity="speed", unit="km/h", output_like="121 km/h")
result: 50 km/h
